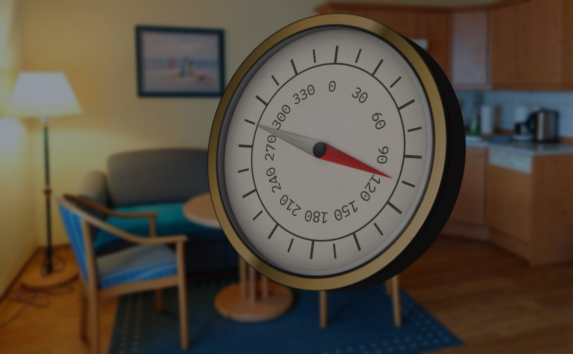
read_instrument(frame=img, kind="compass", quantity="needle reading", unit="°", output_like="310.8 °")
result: 105 °
